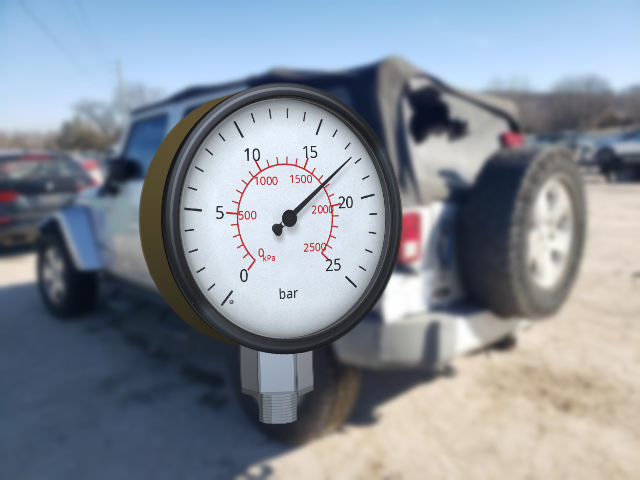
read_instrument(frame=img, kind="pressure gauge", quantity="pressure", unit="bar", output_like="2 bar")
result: 17.5 bar
